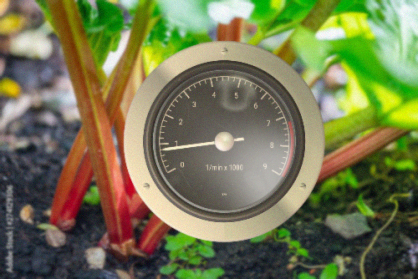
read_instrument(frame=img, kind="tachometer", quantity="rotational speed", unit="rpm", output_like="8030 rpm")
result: 800 rpm
